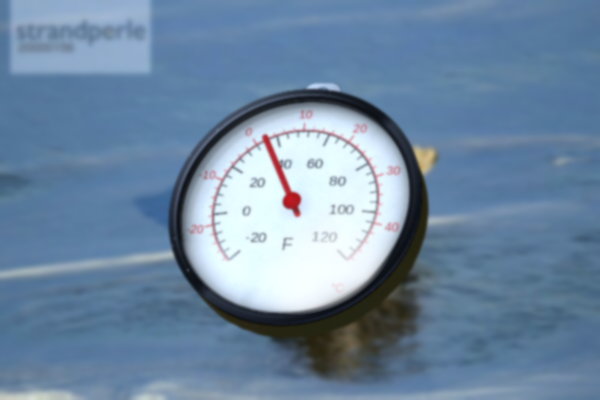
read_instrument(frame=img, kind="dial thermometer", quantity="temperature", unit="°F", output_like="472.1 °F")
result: 36 °F
